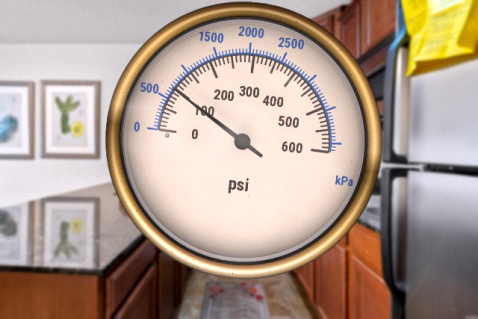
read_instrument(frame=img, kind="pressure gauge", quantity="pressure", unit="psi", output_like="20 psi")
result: 100 psi
